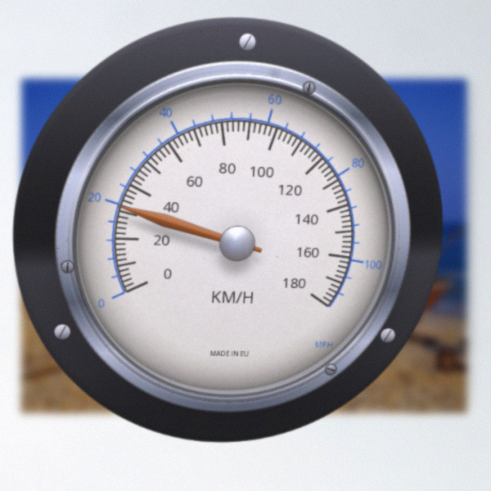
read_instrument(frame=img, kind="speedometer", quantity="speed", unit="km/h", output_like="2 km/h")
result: 32 km/h
